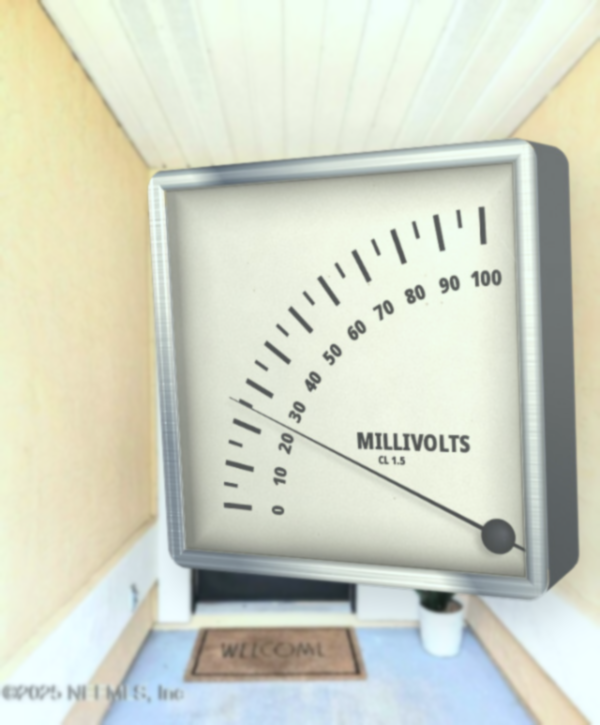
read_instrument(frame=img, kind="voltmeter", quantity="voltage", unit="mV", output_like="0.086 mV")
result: 25 mV
